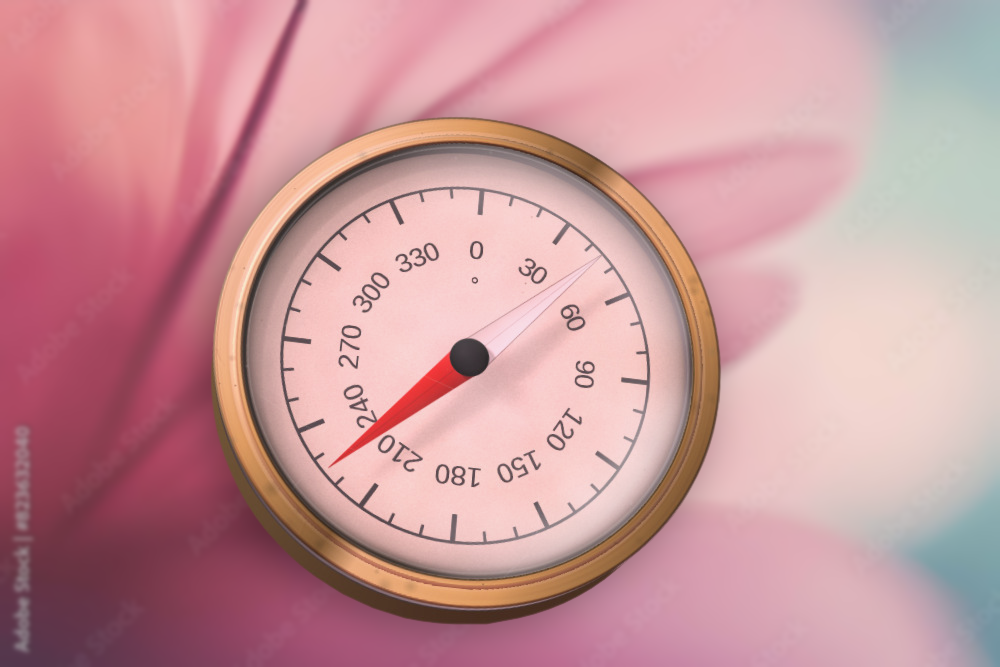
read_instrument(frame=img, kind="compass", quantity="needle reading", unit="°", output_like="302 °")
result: 225 °
